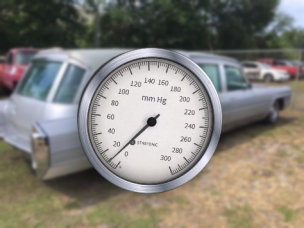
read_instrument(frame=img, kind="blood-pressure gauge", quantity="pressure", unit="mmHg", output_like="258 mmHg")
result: 10 mmHg
